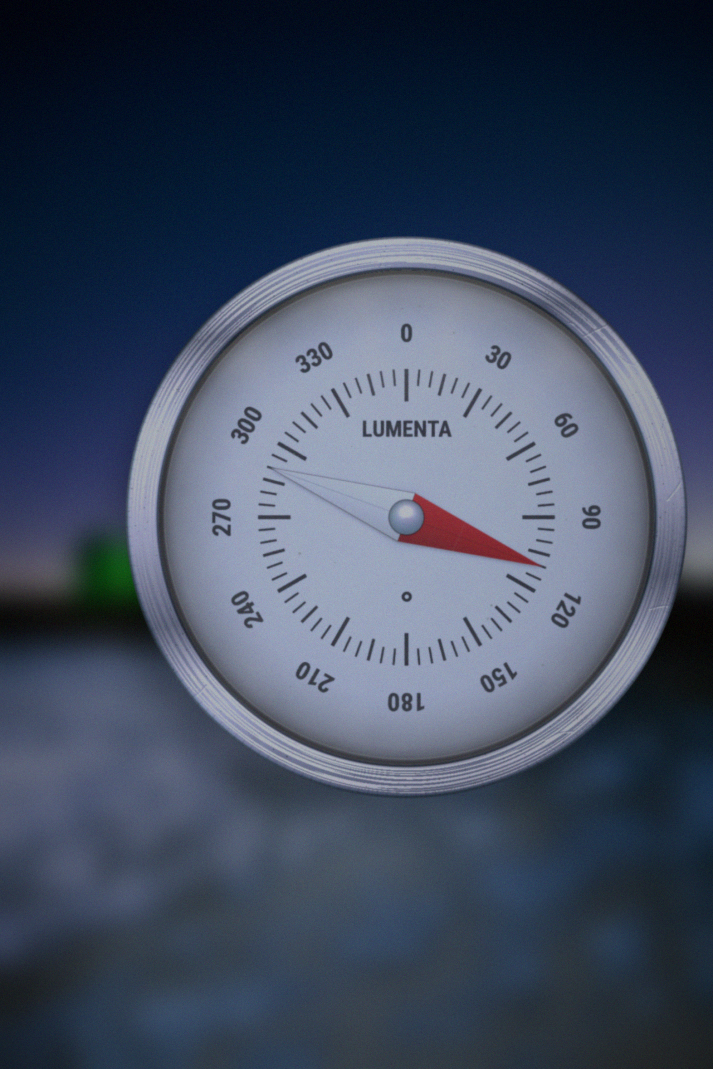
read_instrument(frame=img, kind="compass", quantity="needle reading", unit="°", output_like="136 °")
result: 110 °
